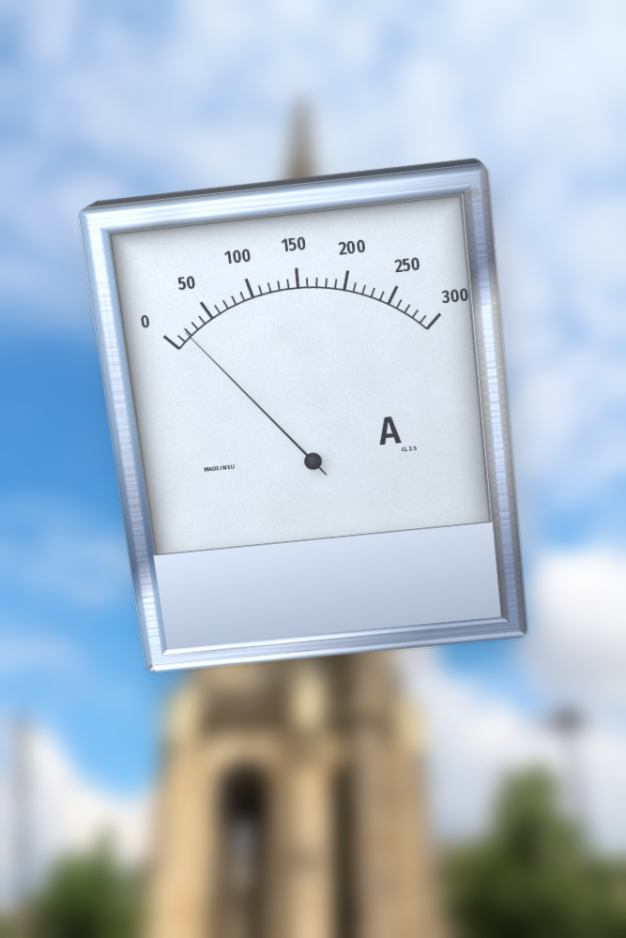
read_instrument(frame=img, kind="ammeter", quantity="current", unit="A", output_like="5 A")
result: 20 A
